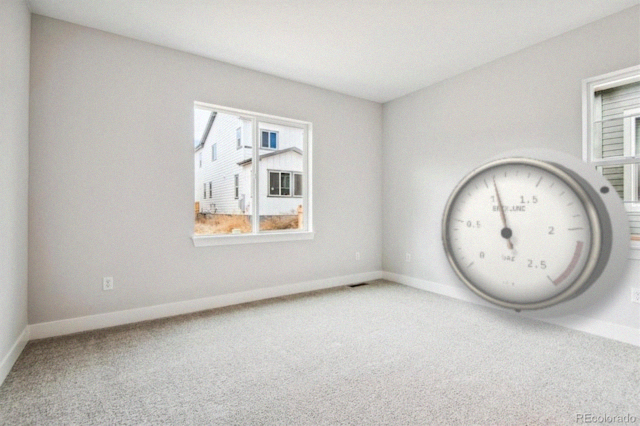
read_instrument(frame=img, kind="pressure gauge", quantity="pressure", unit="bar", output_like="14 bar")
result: 1.1 bar
